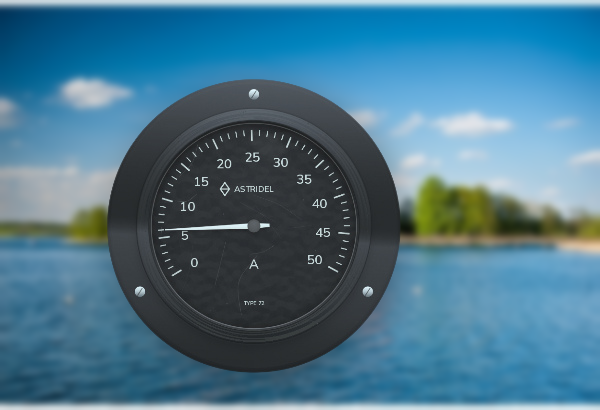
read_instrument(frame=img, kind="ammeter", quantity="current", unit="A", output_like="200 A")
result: 6 A
